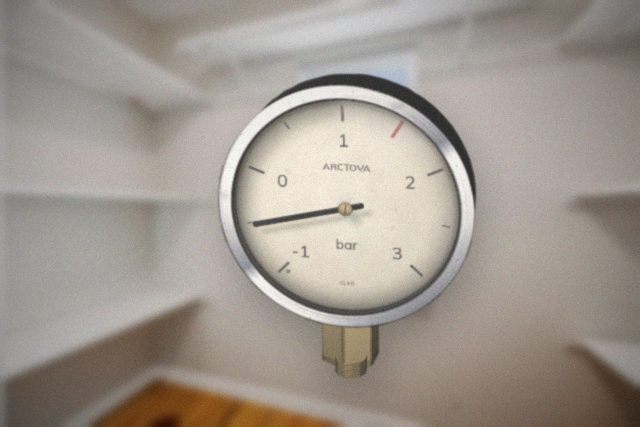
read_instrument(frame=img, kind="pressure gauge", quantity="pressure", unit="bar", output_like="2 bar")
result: -0.5 bar
